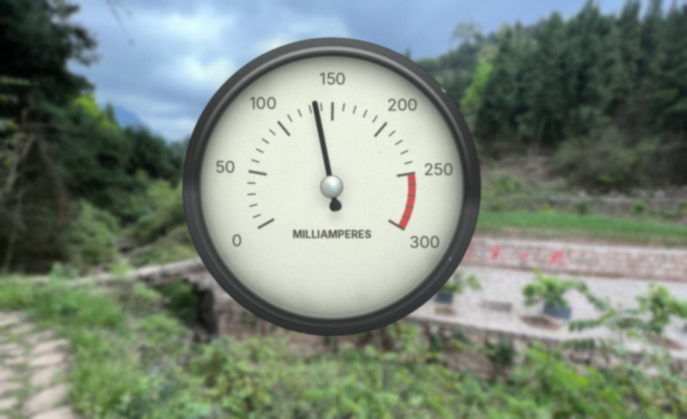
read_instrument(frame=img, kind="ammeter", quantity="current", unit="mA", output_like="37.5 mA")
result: 135 mA
